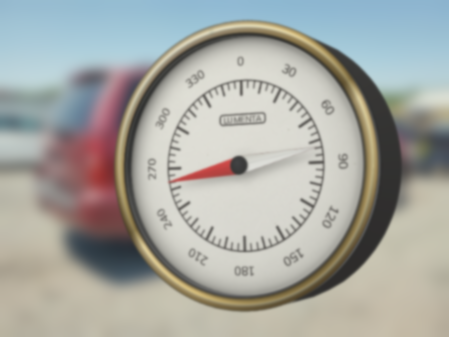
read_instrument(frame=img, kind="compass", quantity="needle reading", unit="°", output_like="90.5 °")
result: 260 °
